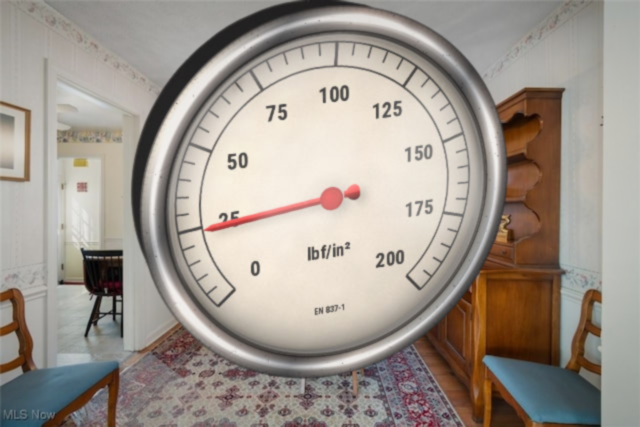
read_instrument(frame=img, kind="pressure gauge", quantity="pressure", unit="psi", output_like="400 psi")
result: 25 psi
